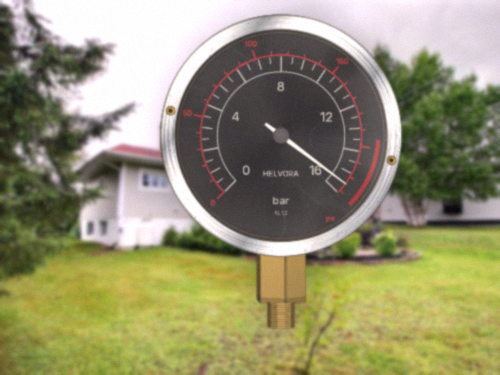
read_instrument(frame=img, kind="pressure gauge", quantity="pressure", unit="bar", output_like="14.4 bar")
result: 15.5 bar
